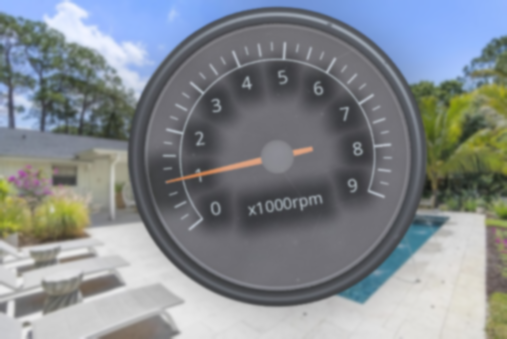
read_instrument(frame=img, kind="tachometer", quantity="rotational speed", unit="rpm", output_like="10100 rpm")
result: 1000 rpm
